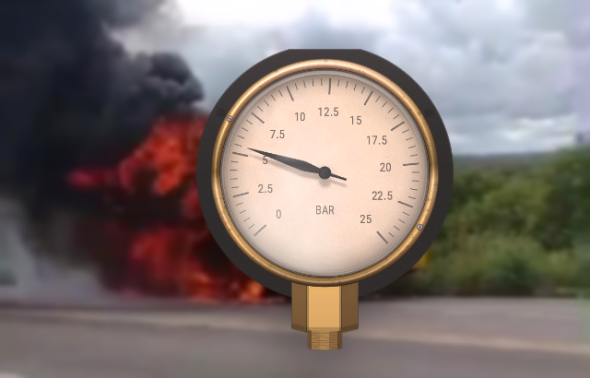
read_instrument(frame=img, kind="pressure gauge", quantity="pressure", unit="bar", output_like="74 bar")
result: 5.5 bar
